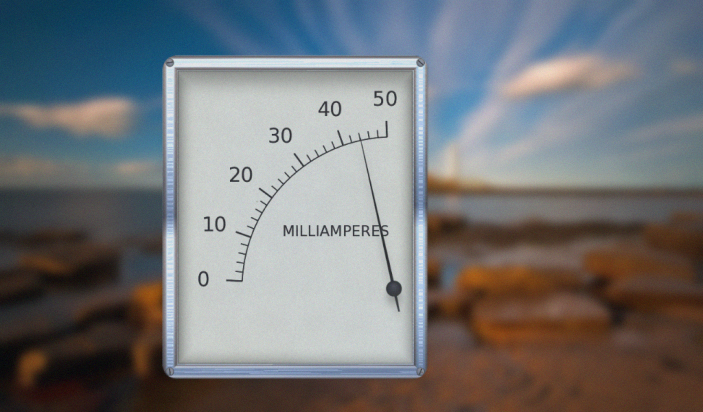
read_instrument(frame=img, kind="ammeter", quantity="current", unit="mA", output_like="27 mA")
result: 44 mA
